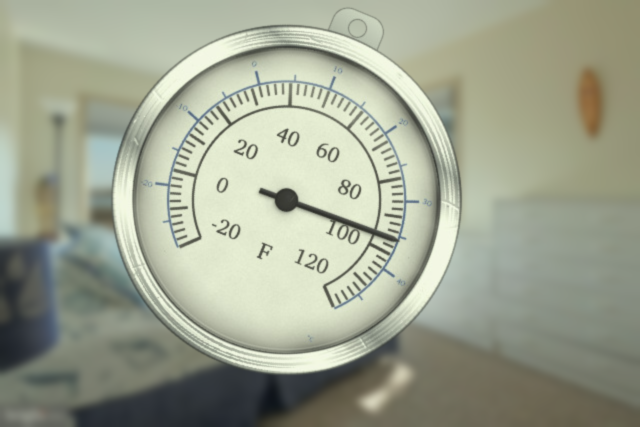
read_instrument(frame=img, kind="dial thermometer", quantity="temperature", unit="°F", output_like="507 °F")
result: 96 °F
